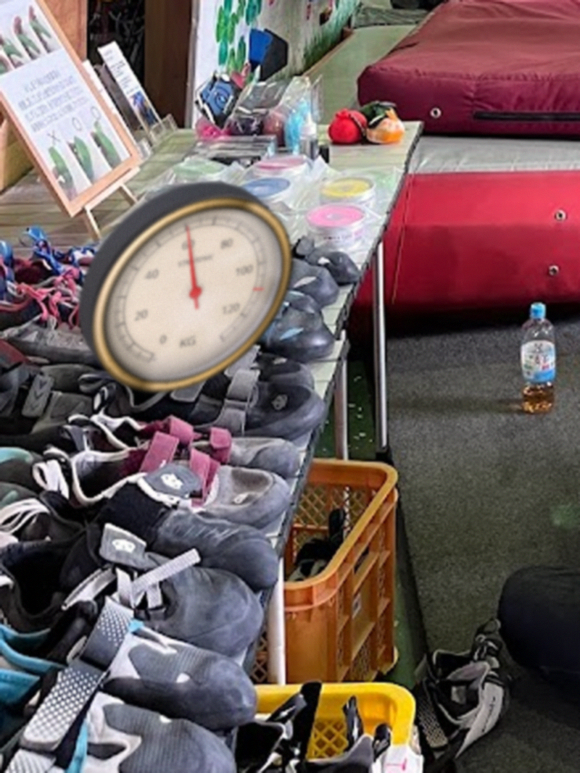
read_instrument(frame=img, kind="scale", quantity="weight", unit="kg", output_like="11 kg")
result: 60 kg
